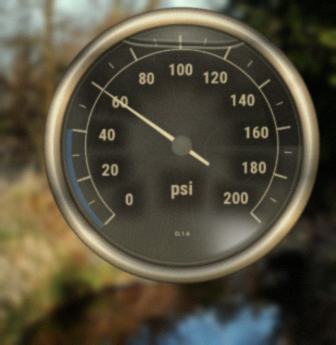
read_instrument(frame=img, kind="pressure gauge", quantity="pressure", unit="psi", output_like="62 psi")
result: 60 psi
